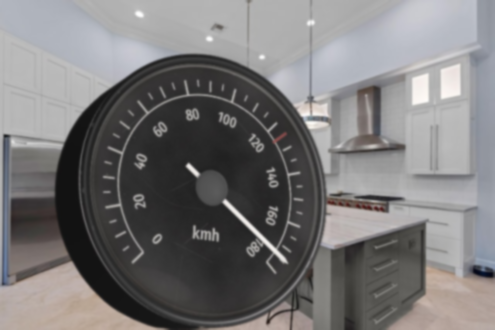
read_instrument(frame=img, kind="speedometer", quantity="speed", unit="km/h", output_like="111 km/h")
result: 175 km/h
